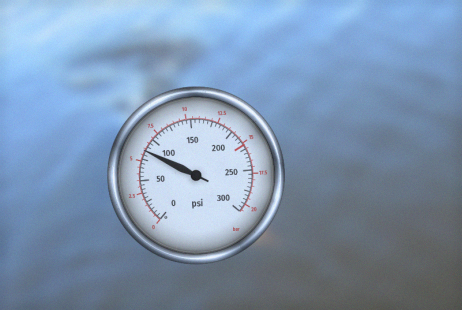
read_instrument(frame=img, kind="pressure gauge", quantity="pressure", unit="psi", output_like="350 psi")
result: 85 psi
